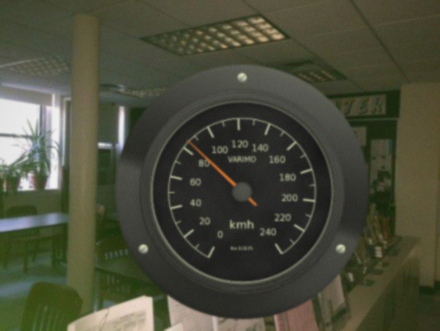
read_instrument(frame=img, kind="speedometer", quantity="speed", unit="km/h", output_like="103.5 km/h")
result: 85 km/h
